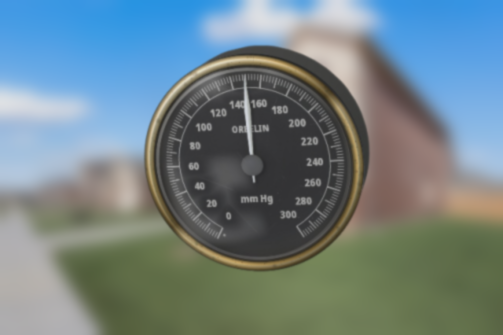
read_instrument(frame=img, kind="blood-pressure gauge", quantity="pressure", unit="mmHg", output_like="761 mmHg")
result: 150 mmHg
